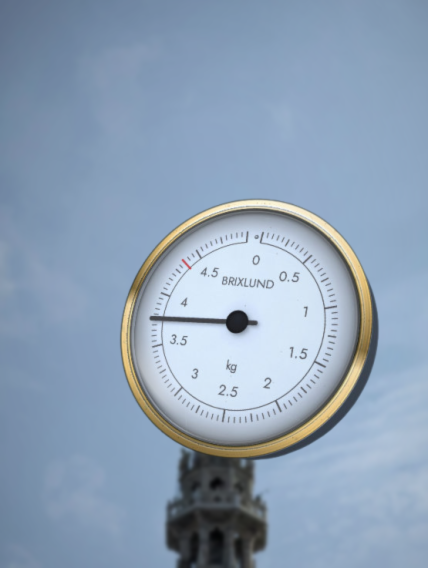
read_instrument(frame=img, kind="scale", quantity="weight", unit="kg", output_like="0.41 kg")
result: 3.75 kg
